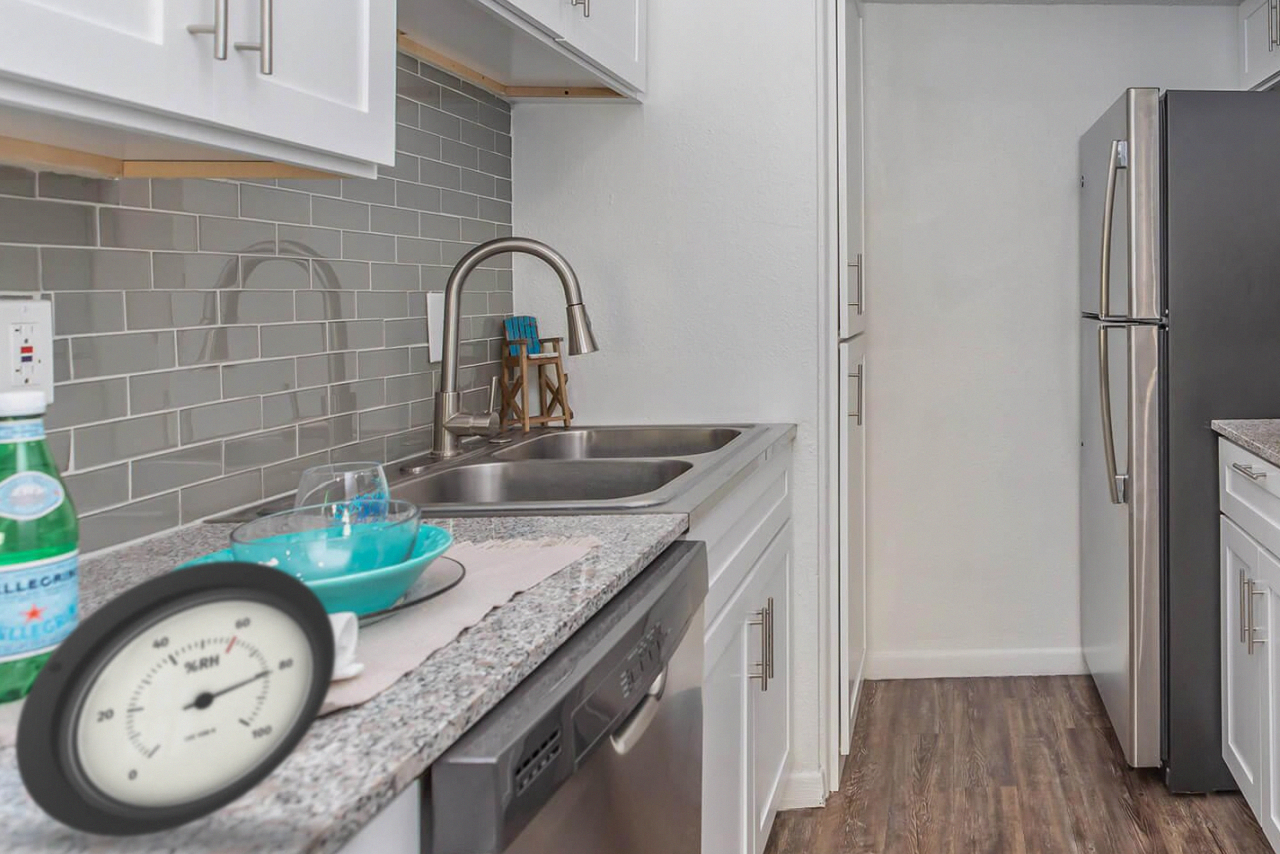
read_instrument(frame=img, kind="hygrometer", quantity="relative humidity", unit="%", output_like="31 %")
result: 80 %
